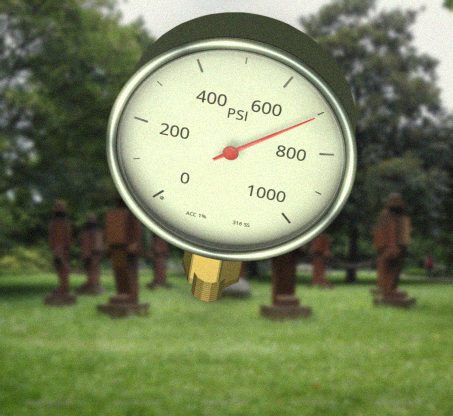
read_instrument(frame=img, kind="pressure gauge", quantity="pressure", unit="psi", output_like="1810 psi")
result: 700 psi
